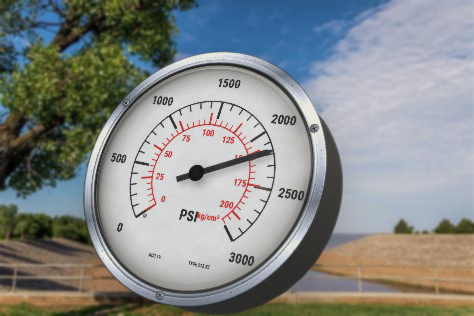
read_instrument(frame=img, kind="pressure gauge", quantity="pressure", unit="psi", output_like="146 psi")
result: 2200 psi
